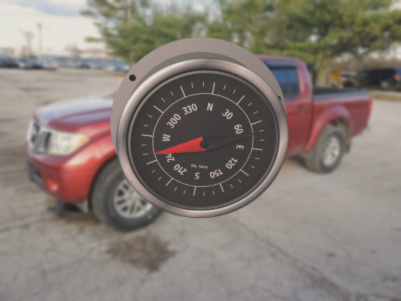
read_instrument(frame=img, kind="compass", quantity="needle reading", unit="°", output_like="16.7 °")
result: 250 °
